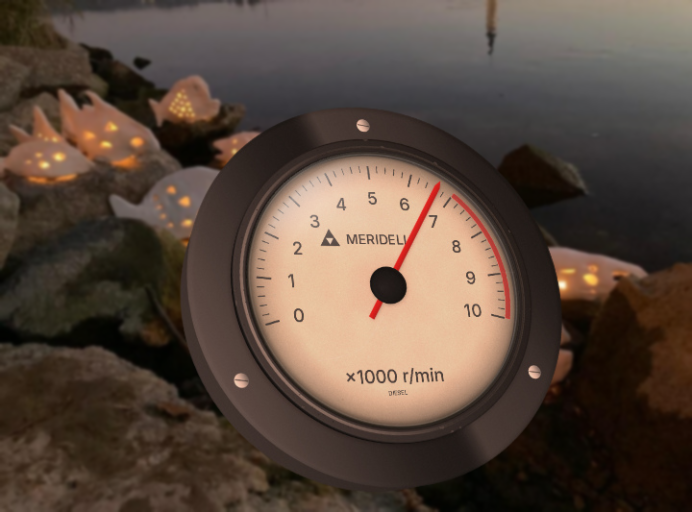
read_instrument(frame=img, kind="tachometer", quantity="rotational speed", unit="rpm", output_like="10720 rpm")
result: 6600 rpm
